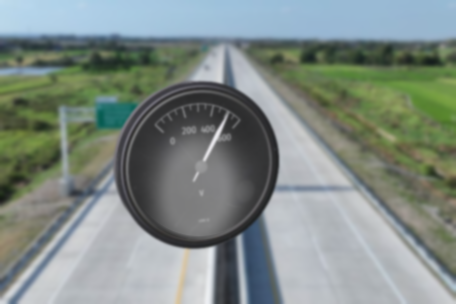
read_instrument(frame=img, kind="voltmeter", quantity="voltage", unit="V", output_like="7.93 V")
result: 500 V
